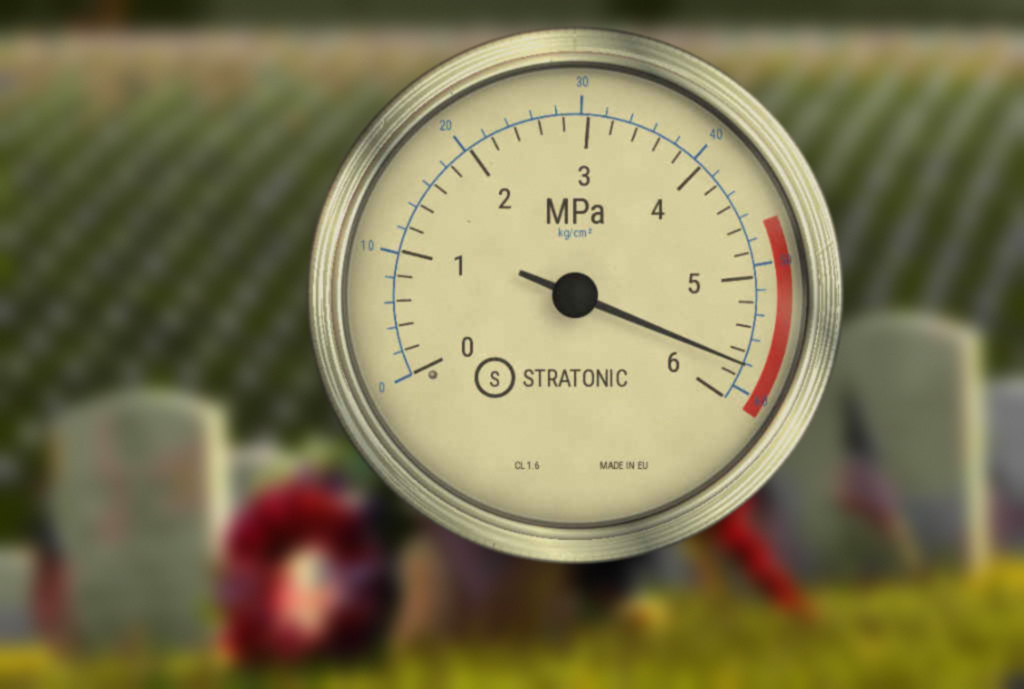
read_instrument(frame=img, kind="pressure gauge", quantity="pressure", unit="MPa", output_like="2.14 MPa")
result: 5.7 MPa
